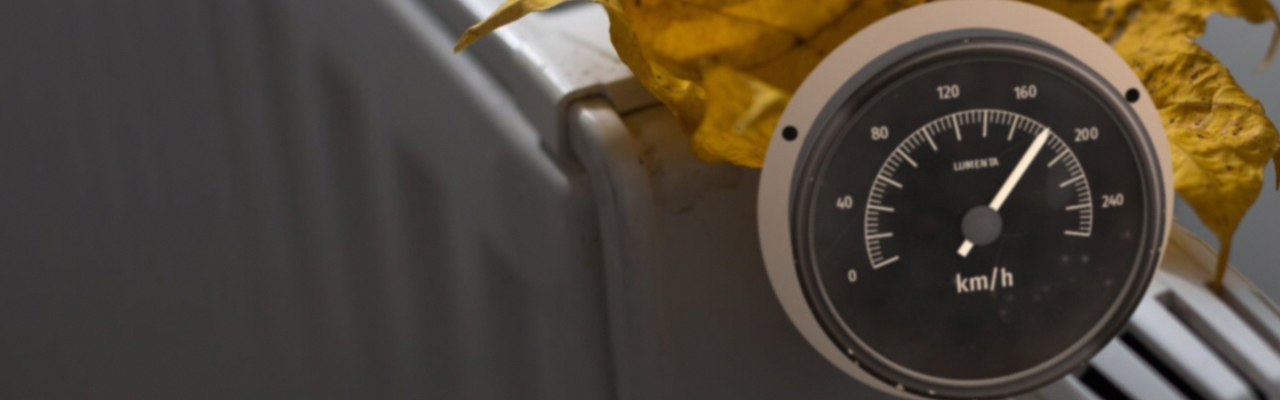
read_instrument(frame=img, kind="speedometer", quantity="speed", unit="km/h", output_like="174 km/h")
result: 180 km/h
